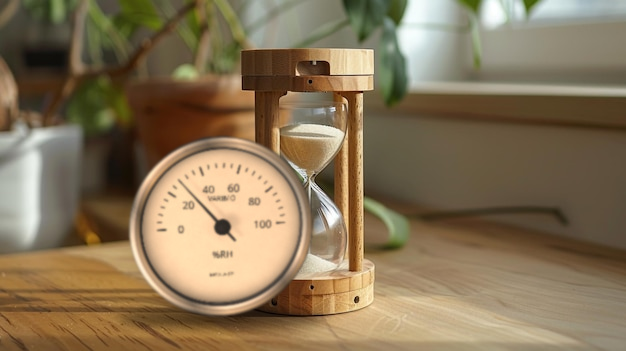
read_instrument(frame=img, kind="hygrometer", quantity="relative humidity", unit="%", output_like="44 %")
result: 28 %
